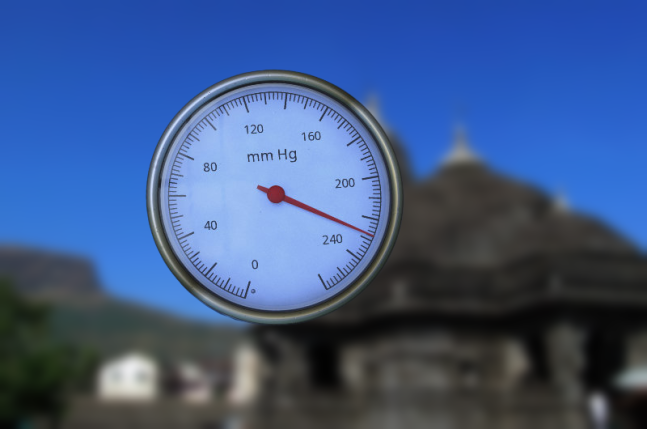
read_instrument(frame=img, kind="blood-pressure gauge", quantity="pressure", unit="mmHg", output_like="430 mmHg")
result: 228 mmHg
